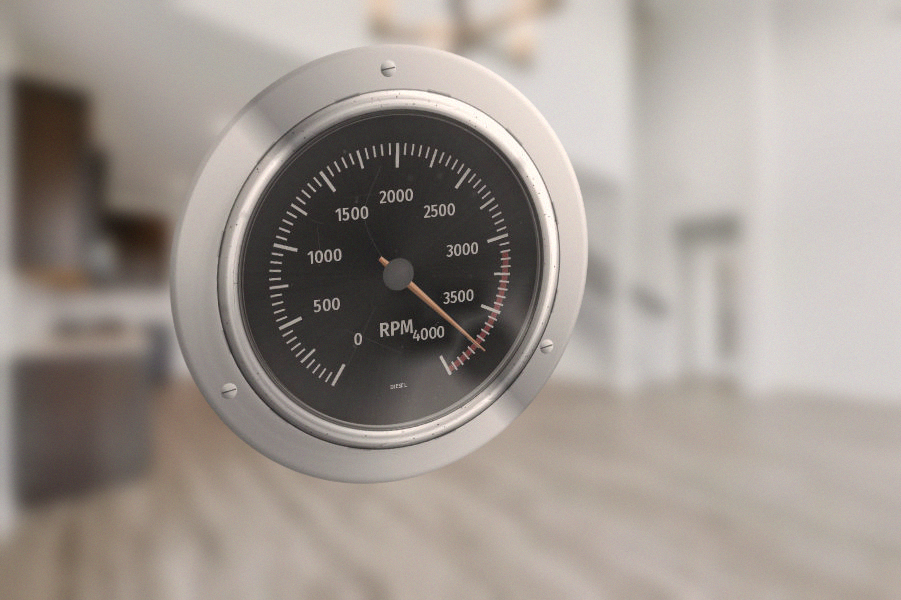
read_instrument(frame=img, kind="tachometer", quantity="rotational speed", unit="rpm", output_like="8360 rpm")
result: 3750 rpm
